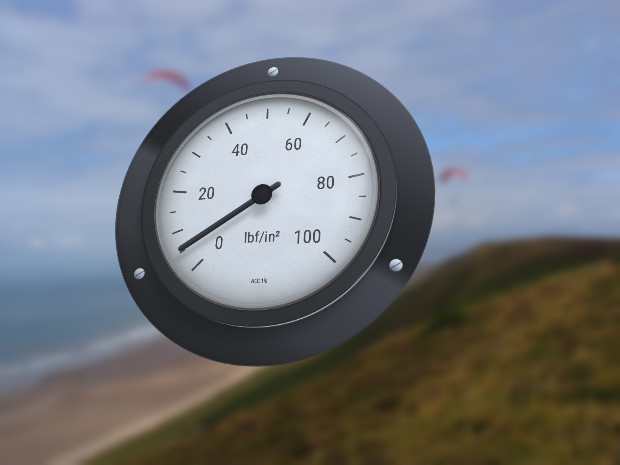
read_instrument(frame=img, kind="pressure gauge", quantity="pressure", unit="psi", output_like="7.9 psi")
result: 5 psi
